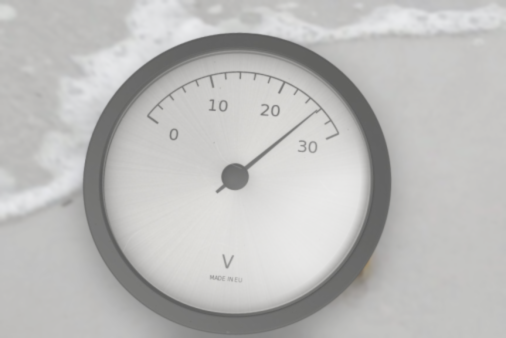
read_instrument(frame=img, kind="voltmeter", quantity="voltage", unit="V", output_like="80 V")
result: 26 V
